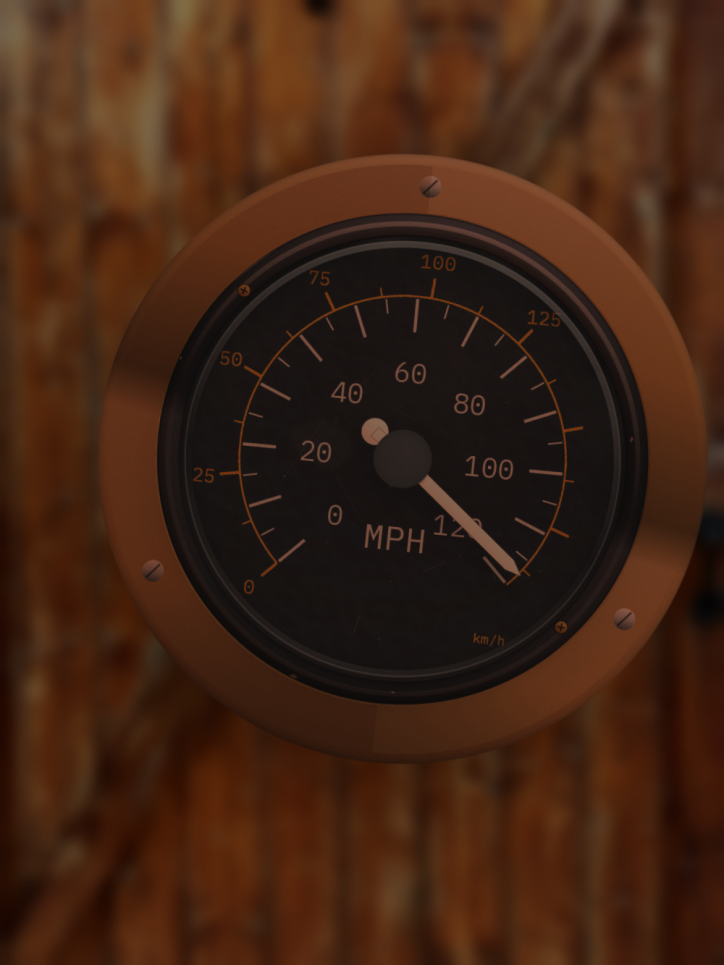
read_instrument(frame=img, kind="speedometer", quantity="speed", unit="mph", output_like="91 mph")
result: 117.5 mph
